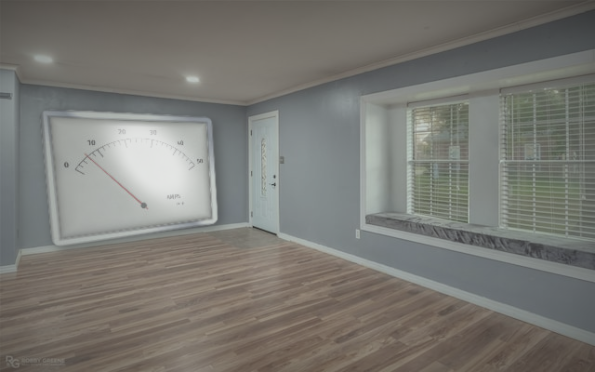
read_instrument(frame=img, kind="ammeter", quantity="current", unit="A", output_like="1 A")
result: 6 A
